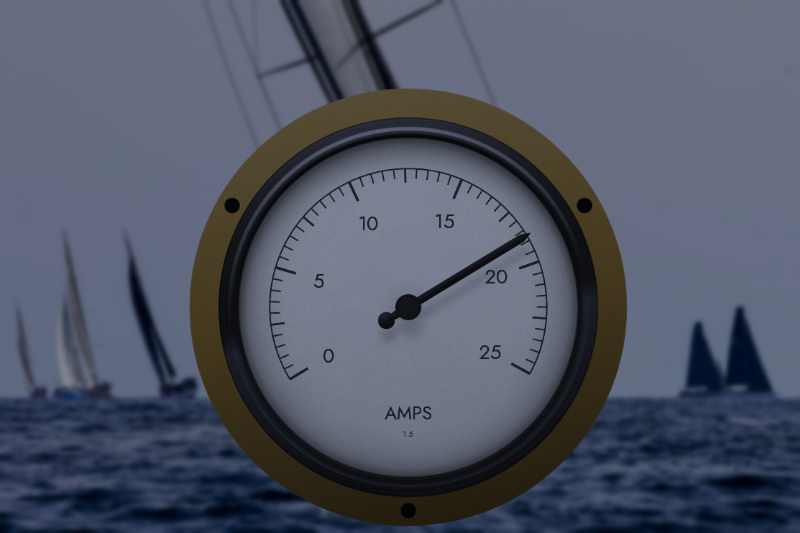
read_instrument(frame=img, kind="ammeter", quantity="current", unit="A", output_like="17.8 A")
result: 18.75 A
